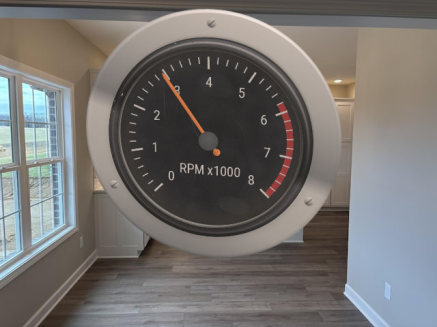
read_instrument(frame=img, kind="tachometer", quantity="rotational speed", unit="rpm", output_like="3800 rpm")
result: 3000 rpm
